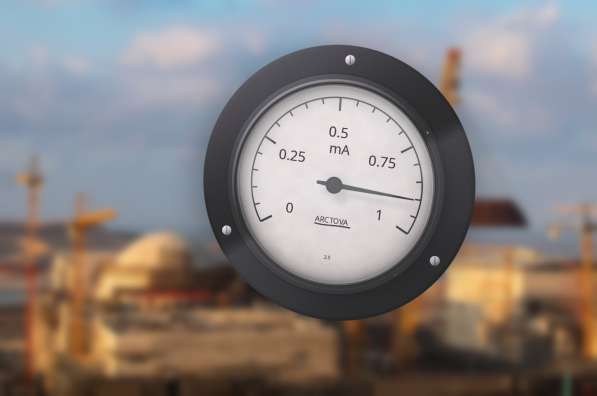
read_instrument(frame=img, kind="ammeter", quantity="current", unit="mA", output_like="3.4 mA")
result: 0.9 mA
